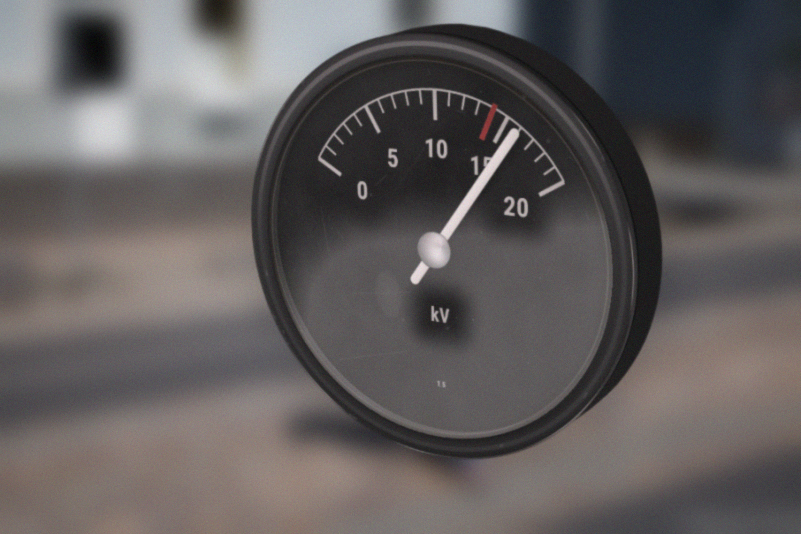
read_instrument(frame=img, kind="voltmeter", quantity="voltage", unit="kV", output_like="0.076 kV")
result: 16 kV
